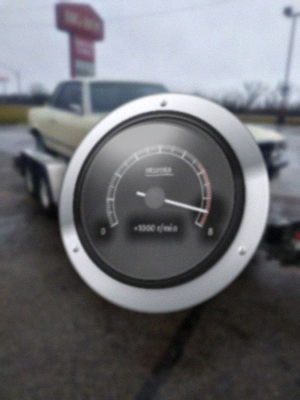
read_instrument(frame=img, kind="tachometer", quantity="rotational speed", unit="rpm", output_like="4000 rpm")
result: 7500 rpm
